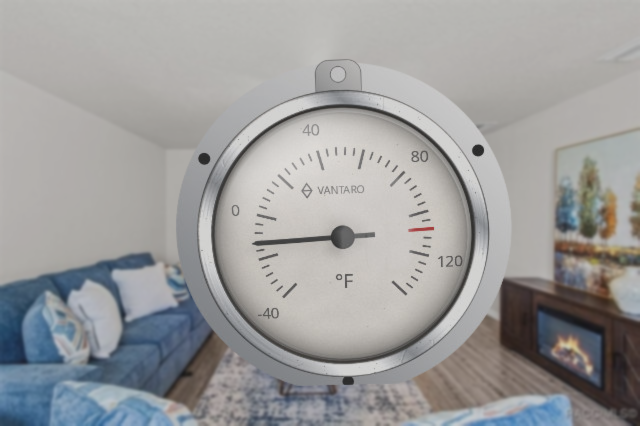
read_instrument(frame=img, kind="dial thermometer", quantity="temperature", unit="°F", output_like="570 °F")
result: -12 °F
